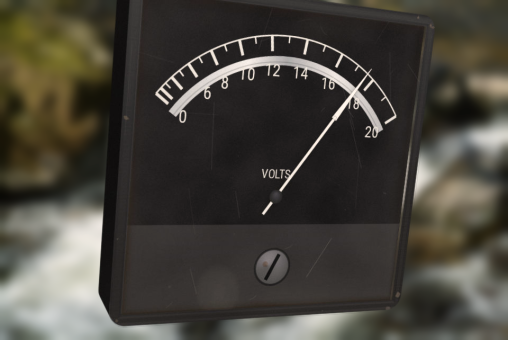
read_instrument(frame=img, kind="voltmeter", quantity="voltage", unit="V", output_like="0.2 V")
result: 17.5 V
